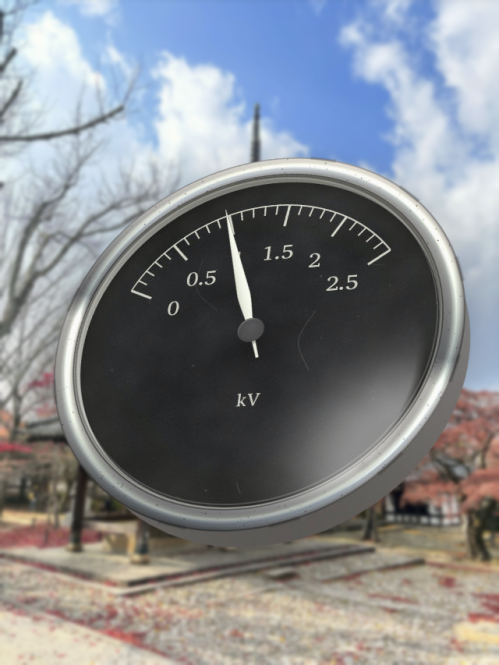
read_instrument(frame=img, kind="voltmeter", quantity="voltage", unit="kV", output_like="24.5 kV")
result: 1 kV
